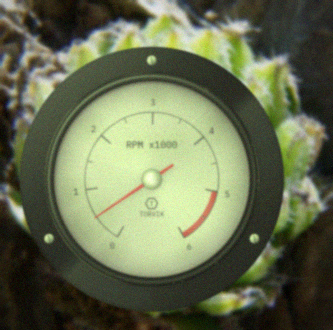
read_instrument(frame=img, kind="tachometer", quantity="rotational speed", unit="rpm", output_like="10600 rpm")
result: 500 rpm
